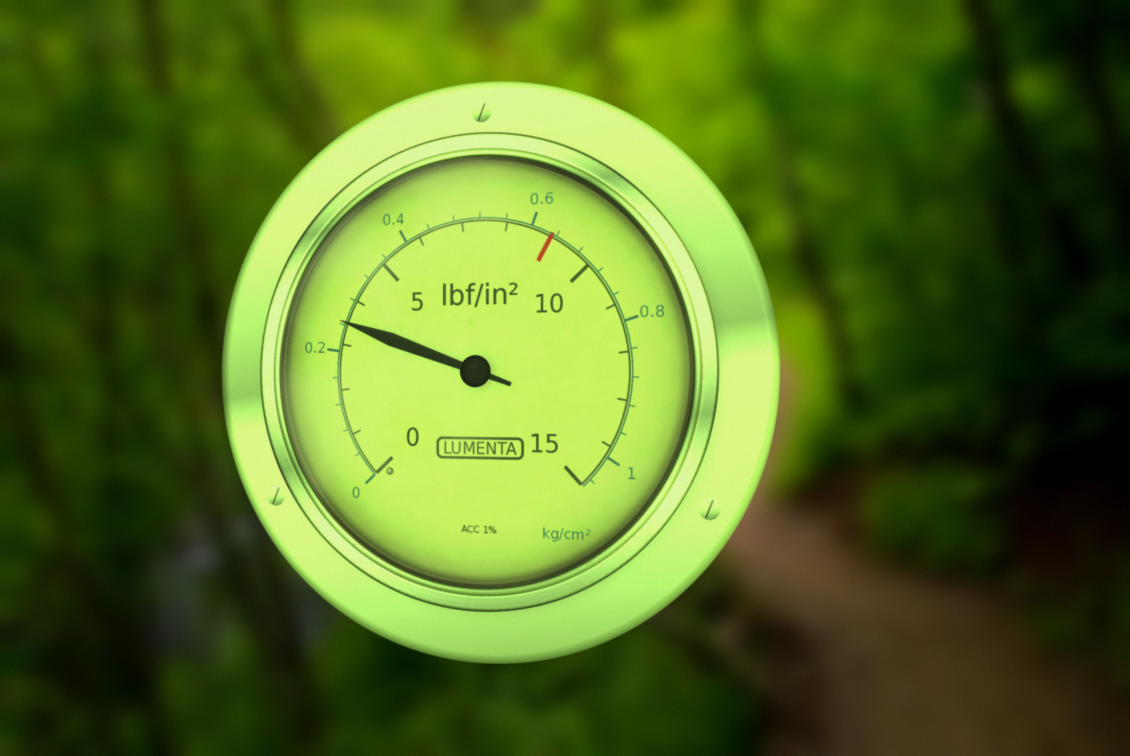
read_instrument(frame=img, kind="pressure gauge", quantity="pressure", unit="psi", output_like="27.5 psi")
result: 3.5 psi
